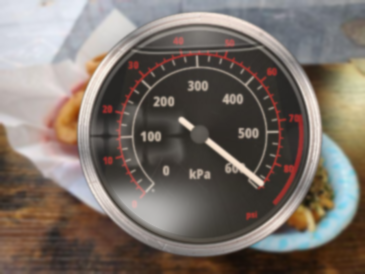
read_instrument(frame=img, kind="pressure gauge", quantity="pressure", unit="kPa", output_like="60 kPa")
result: 590 kPa
